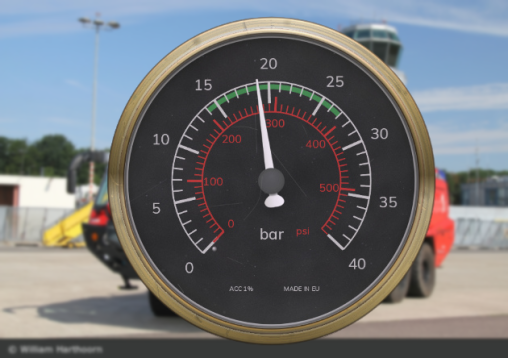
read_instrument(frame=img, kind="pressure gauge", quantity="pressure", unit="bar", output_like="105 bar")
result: 19 bar
